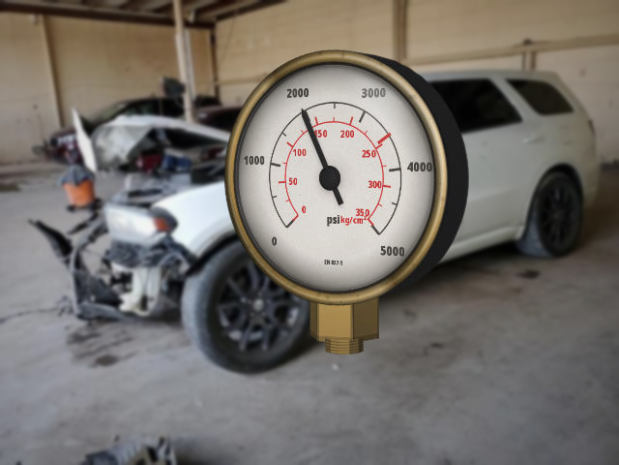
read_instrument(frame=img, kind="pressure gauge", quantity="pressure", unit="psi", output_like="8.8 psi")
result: 2000 psi
